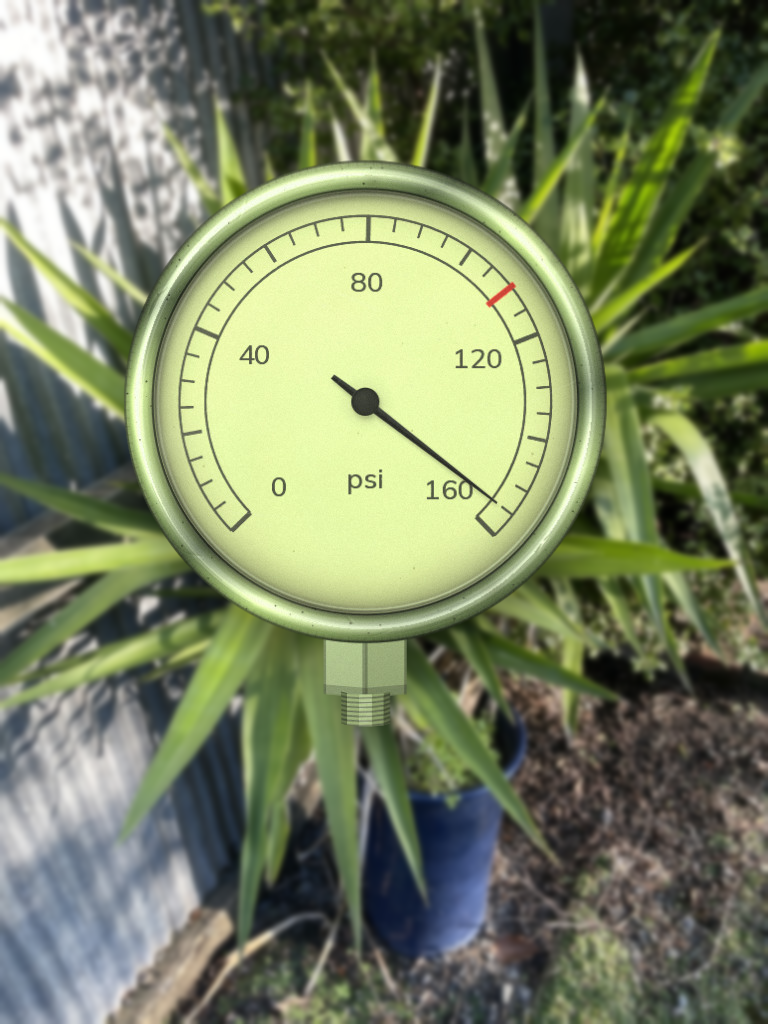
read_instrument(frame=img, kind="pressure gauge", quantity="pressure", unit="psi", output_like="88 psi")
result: 155 psi
